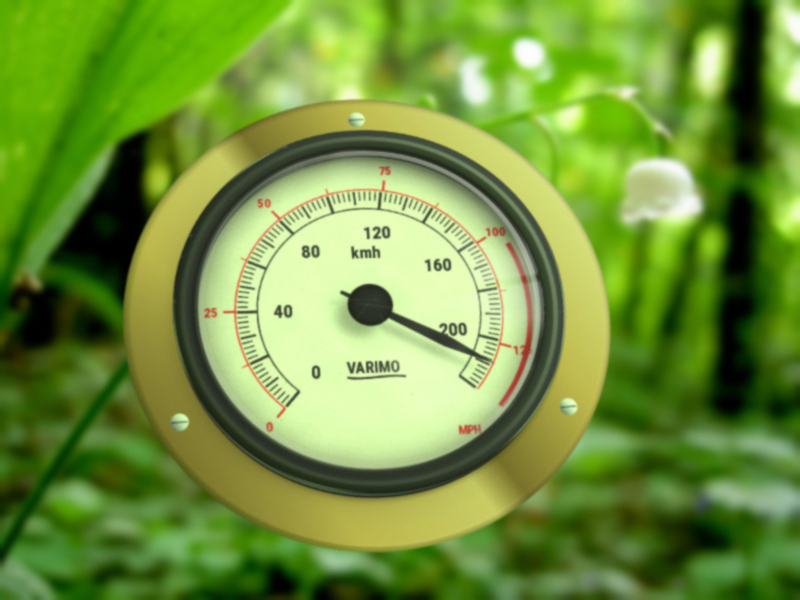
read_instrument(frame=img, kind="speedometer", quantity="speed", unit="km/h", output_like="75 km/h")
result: 210 km/h
